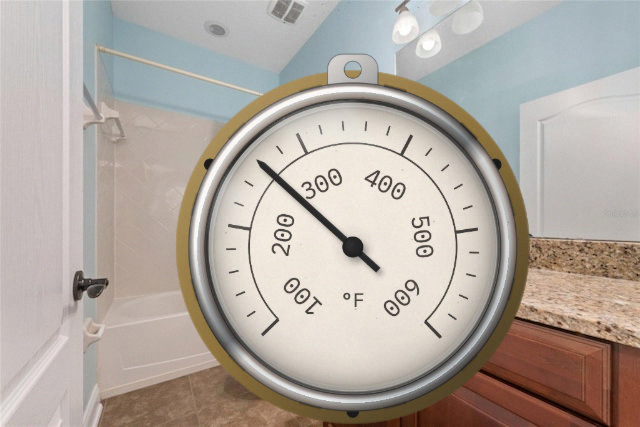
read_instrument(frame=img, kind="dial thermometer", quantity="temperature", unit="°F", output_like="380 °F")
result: 260 °F
